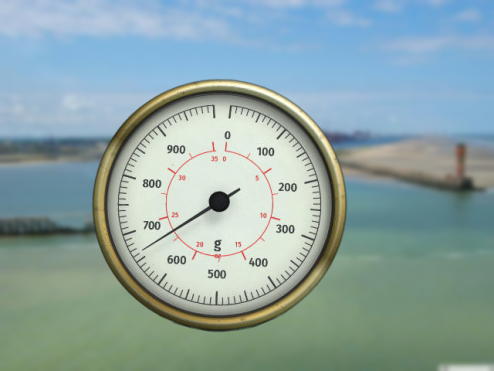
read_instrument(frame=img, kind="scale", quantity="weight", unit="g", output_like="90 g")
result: 660 g
